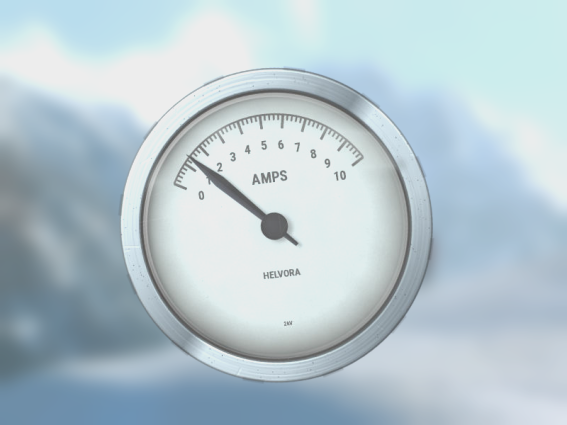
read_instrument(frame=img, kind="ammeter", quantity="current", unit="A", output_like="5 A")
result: 1.4 A
